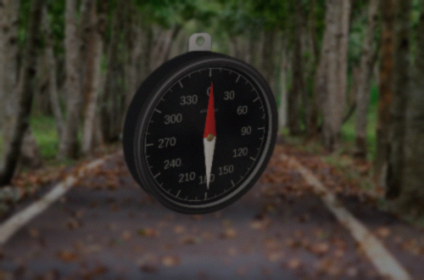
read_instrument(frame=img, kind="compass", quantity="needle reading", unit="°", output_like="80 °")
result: 0 °
